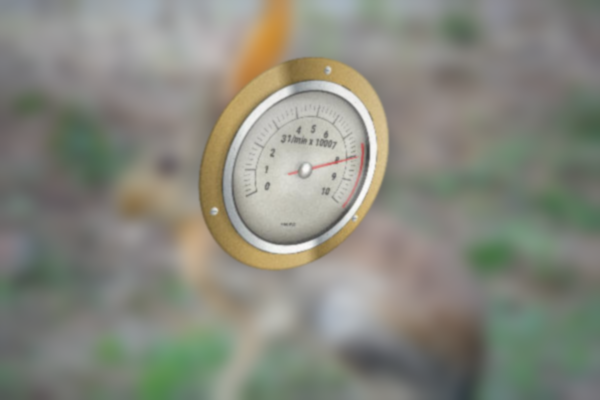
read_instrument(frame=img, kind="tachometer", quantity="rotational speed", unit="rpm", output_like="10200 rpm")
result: 8000 rpm
